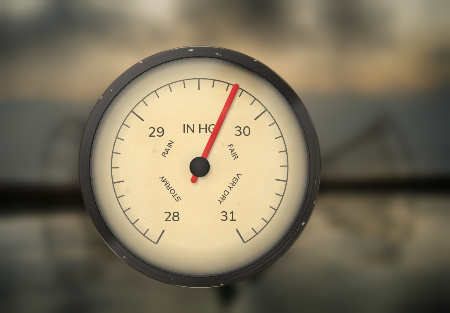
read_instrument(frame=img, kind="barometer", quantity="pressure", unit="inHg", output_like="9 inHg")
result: 29.75 inHg
